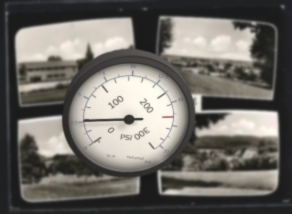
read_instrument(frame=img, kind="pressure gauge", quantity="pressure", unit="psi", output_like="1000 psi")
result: 40 psi
